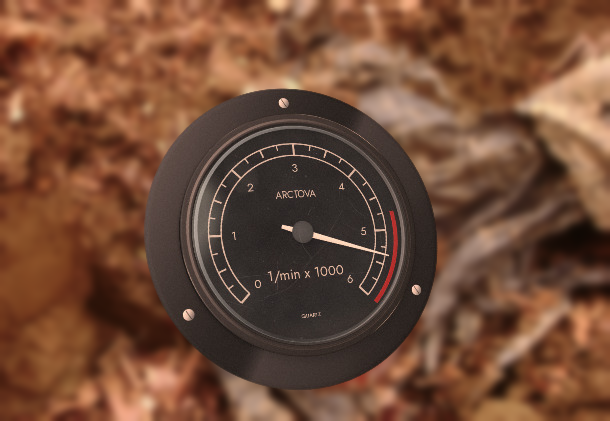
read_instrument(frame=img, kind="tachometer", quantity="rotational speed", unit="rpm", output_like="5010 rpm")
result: 5375 rpm
